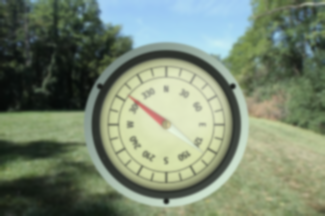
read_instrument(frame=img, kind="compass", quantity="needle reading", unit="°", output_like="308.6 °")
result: 307.5 °
